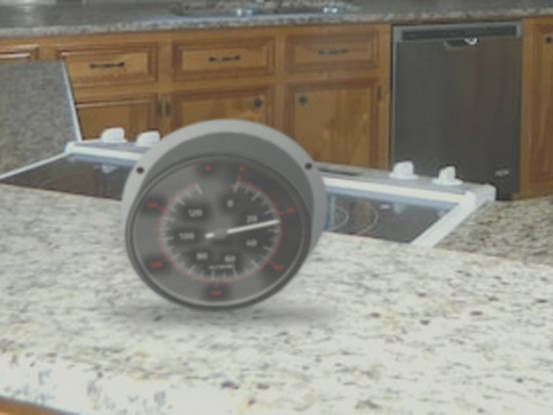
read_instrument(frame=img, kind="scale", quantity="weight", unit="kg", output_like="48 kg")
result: 25 kg
